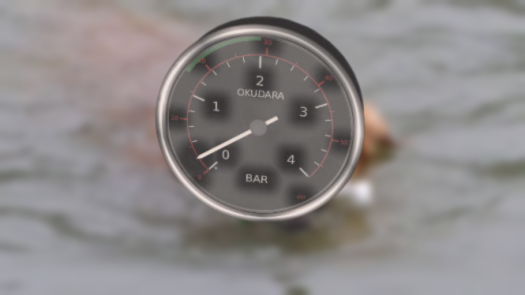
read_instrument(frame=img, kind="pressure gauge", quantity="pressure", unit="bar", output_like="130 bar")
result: 0.2 bar
